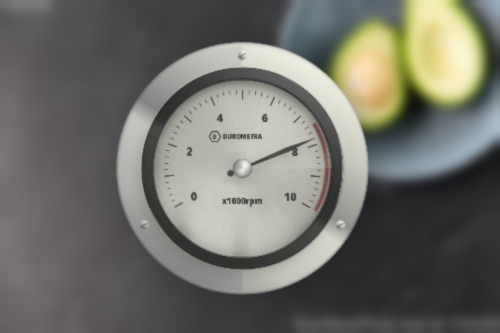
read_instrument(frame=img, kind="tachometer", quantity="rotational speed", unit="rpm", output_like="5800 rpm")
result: 7800 rpm
